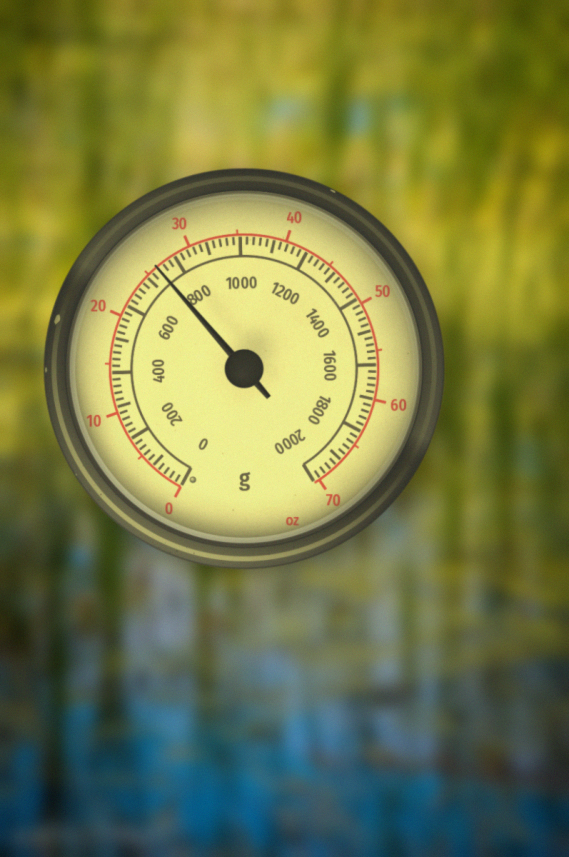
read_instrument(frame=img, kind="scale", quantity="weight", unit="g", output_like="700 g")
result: 740 g
